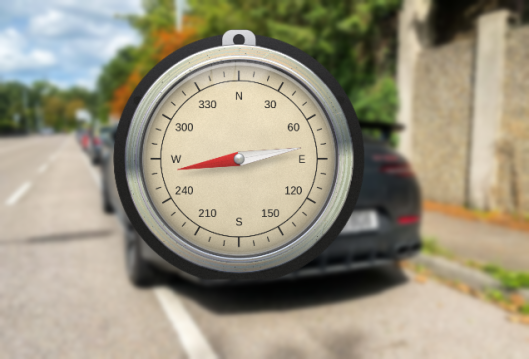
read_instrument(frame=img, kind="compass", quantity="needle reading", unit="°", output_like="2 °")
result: 260 °
